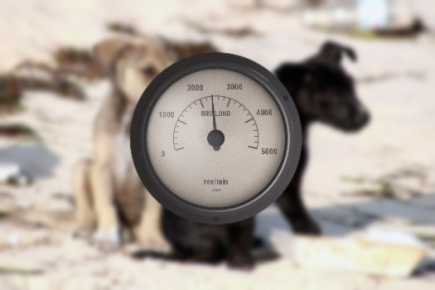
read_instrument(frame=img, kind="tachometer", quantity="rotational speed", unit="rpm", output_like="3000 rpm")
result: 2400 rpm
